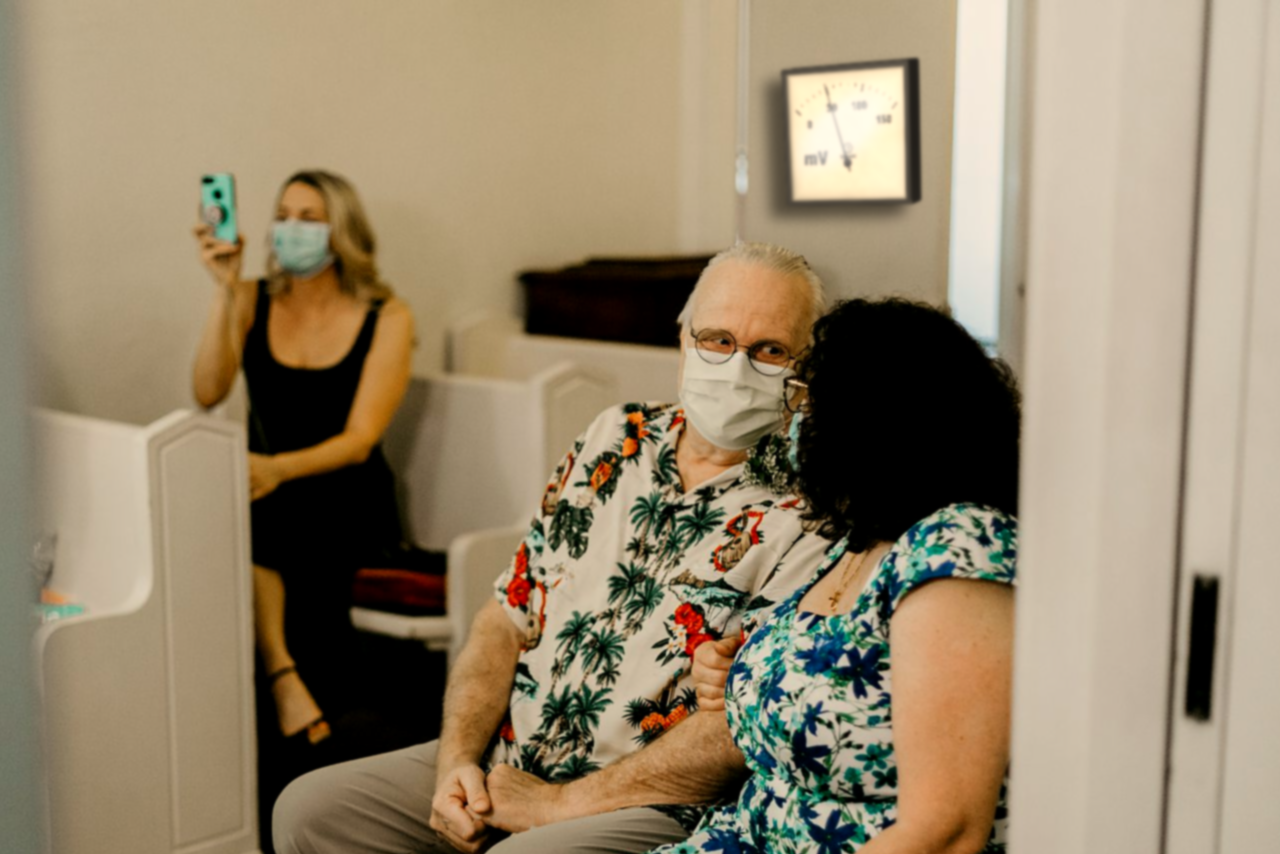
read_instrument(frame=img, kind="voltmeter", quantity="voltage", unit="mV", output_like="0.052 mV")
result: 50 mV
